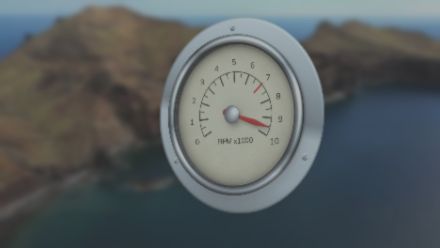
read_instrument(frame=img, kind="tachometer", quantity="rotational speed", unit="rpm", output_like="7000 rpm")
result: 9500 rpm
